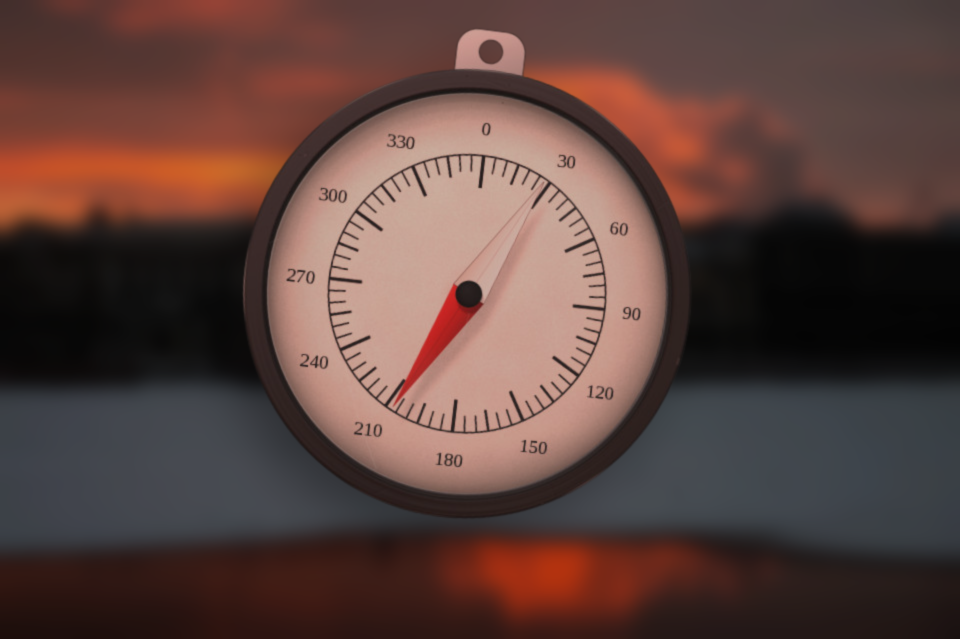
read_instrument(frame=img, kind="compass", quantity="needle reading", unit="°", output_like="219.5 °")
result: 207.5 °
